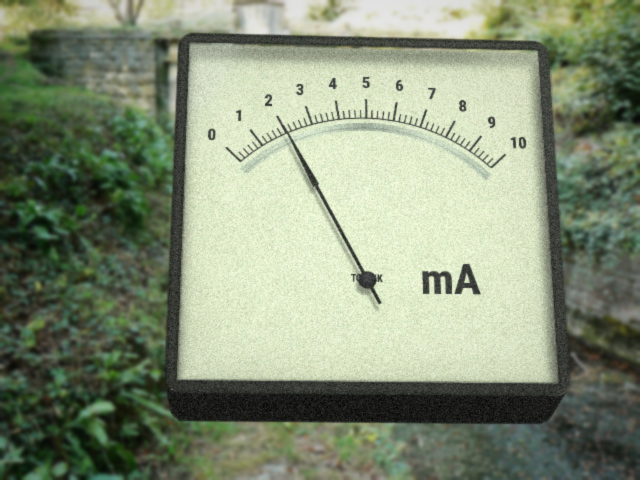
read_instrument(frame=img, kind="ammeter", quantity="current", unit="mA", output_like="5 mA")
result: 2 mA
